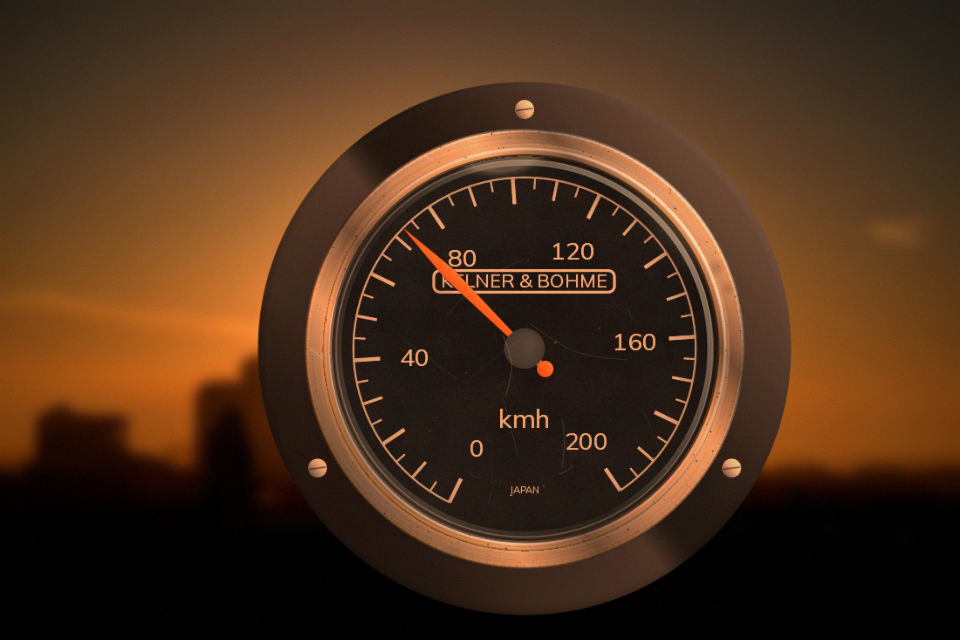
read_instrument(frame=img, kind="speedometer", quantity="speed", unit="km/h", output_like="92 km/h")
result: 72.5 km/h
